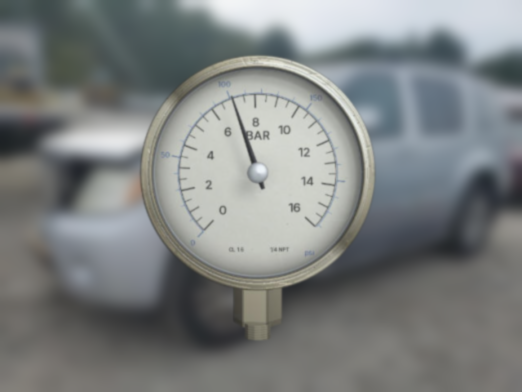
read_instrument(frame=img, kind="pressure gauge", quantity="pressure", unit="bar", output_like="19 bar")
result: 7 bar
